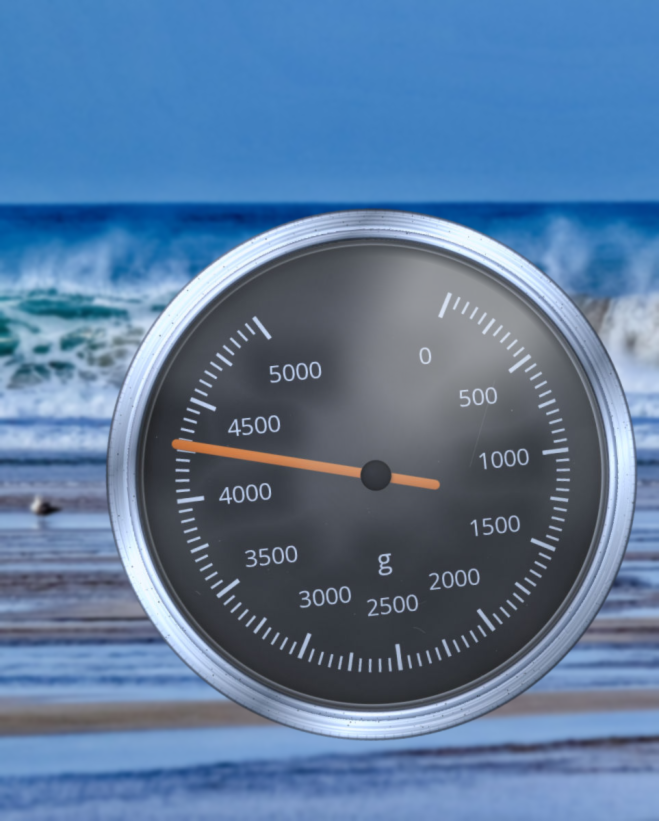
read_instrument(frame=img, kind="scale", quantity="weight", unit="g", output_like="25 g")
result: 4275 g
